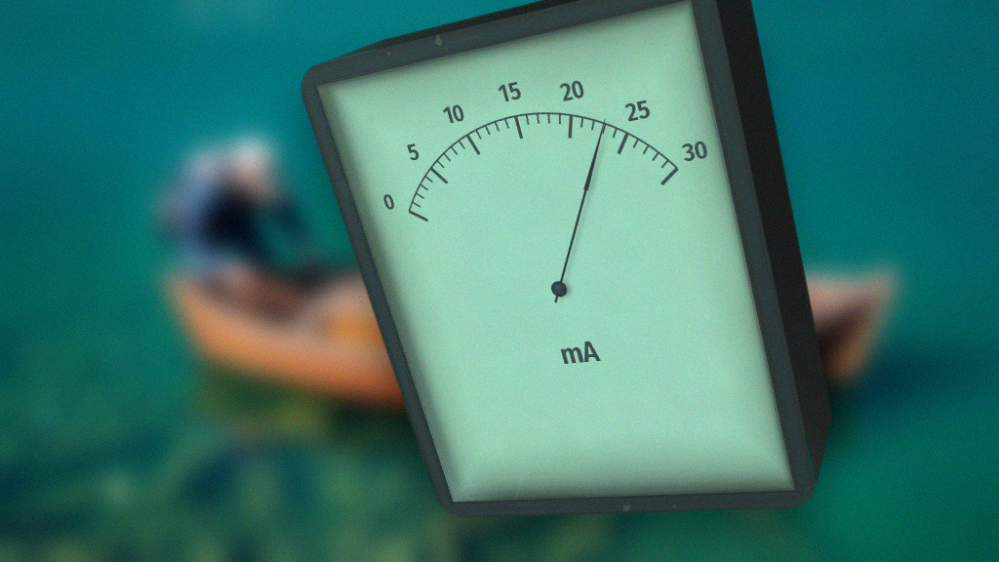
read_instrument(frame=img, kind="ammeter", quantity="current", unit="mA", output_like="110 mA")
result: 23 mA
